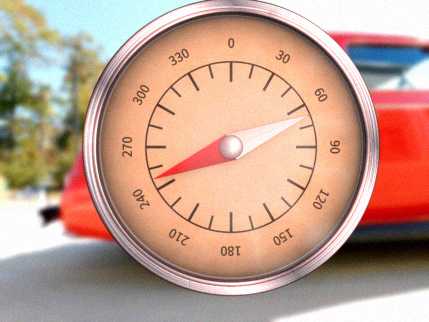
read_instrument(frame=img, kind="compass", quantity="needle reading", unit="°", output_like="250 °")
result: 247.5 °
